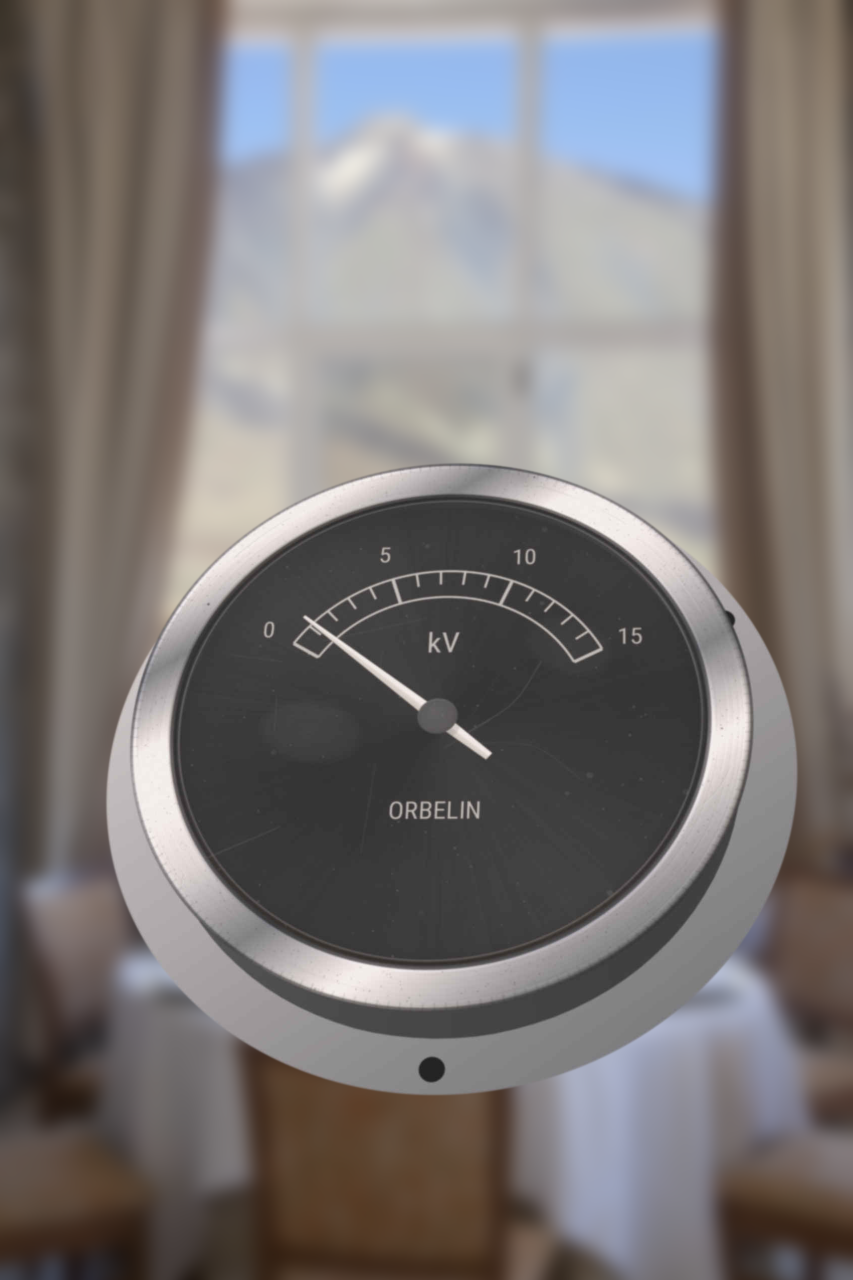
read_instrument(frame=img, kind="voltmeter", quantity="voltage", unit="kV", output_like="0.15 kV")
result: 1 kV
